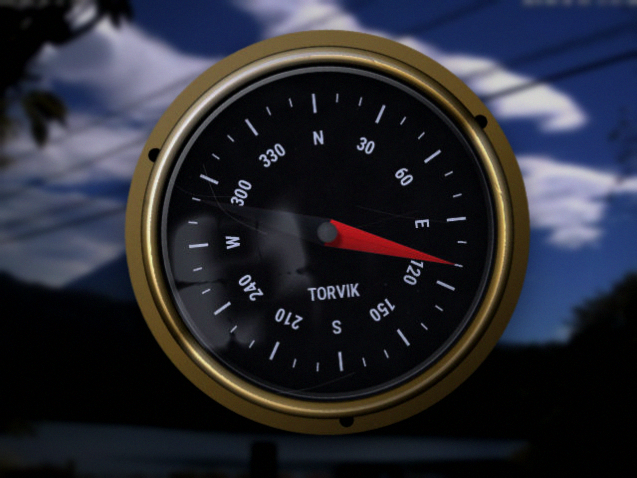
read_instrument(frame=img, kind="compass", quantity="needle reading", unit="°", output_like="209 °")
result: 110 °
